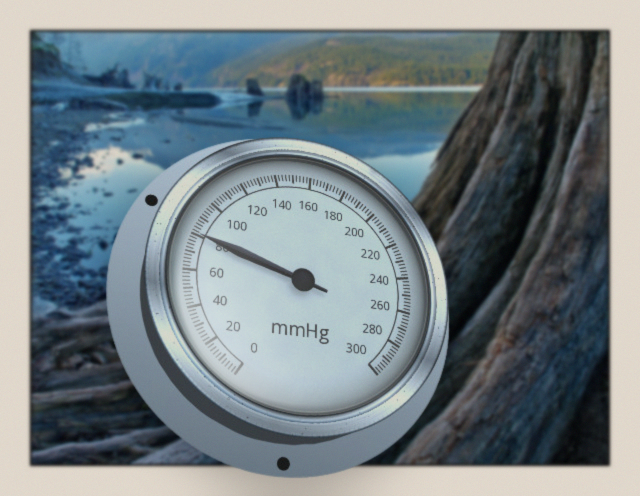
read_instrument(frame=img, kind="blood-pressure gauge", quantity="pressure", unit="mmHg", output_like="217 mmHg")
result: 80 mmHg
